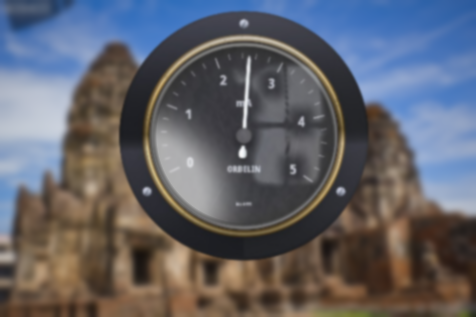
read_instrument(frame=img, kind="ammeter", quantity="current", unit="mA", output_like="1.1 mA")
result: 2.5 mA
